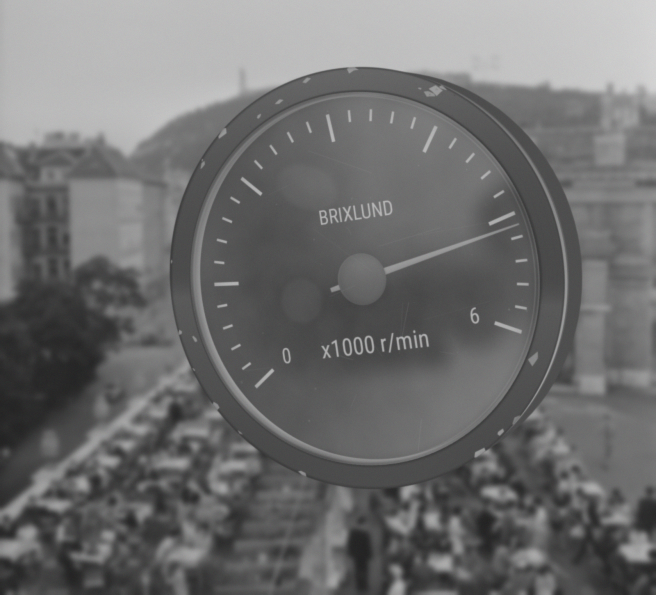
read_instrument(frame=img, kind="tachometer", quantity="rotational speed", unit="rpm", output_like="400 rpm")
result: 5100 rpm
